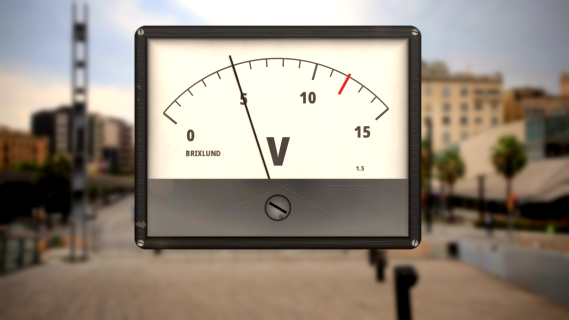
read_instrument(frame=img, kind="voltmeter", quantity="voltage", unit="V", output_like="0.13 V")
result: 5 V
